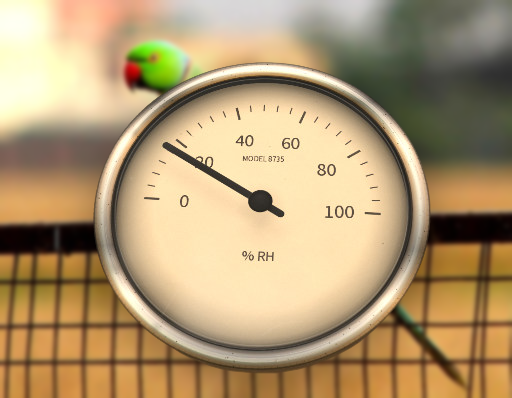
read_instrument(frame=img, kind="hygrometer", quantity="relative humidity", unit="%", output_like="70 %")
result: 16 %
